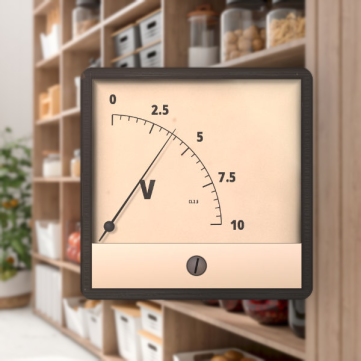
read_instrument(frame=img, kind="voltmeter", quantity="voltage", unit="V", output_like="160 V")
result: 3.75 V
